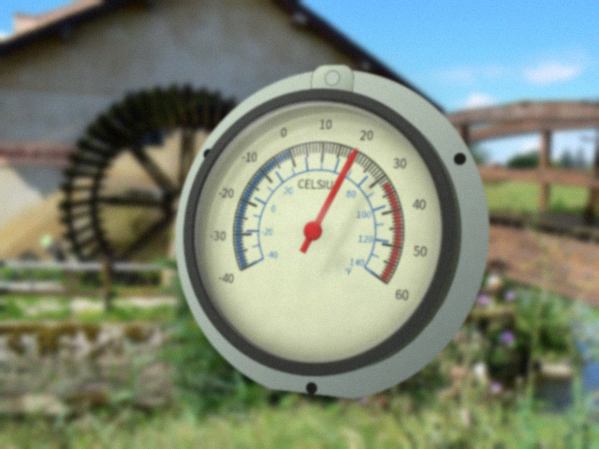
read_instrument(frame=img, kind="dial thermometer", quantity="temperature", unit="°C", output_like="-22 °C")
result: 20 °C
